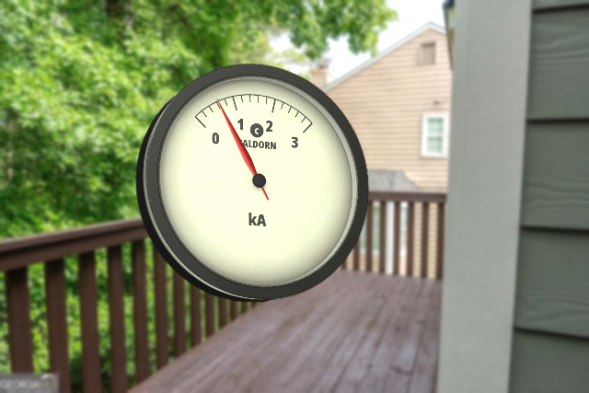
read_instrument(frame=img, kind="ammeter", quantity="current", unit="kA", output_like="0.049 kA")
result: 0.6 kA
